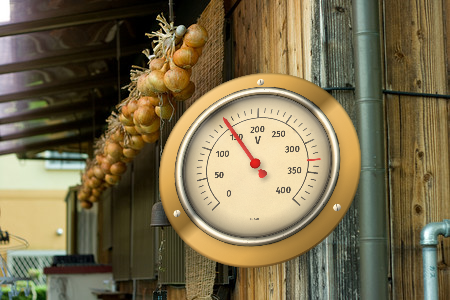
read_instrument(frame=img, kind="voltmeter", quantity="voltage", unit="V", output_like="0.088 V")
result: 150 V
